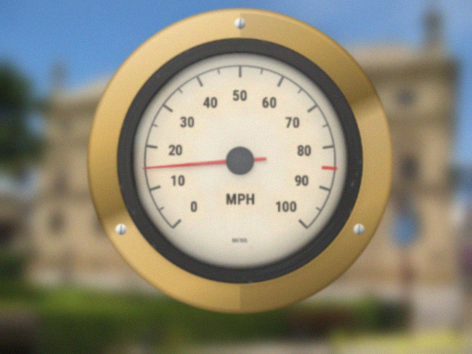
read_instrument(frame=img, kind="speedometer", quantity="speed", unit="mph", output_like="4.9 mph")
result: 15 mph
